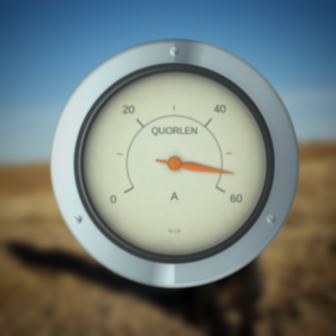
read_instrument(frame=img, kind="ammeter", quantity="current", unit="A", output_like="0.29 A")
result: 55 A
